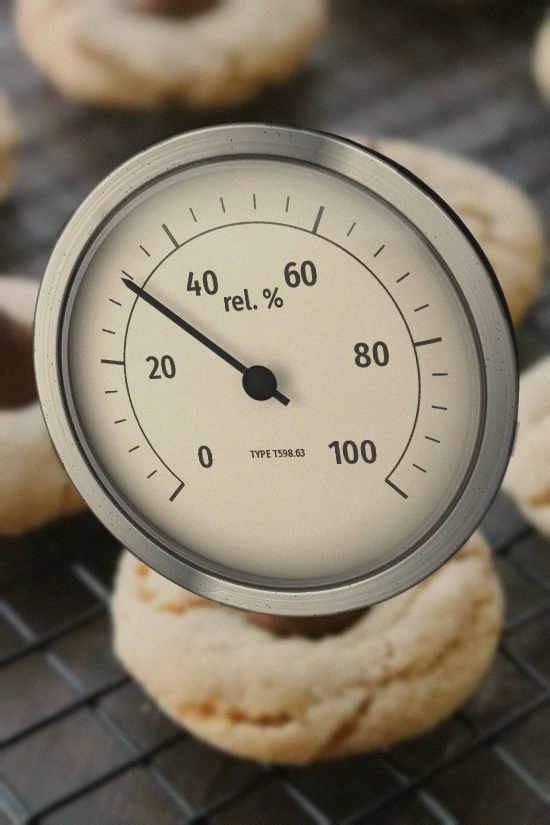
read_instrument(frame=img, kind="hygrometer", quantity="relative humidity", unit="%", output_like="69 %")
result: 32 %
